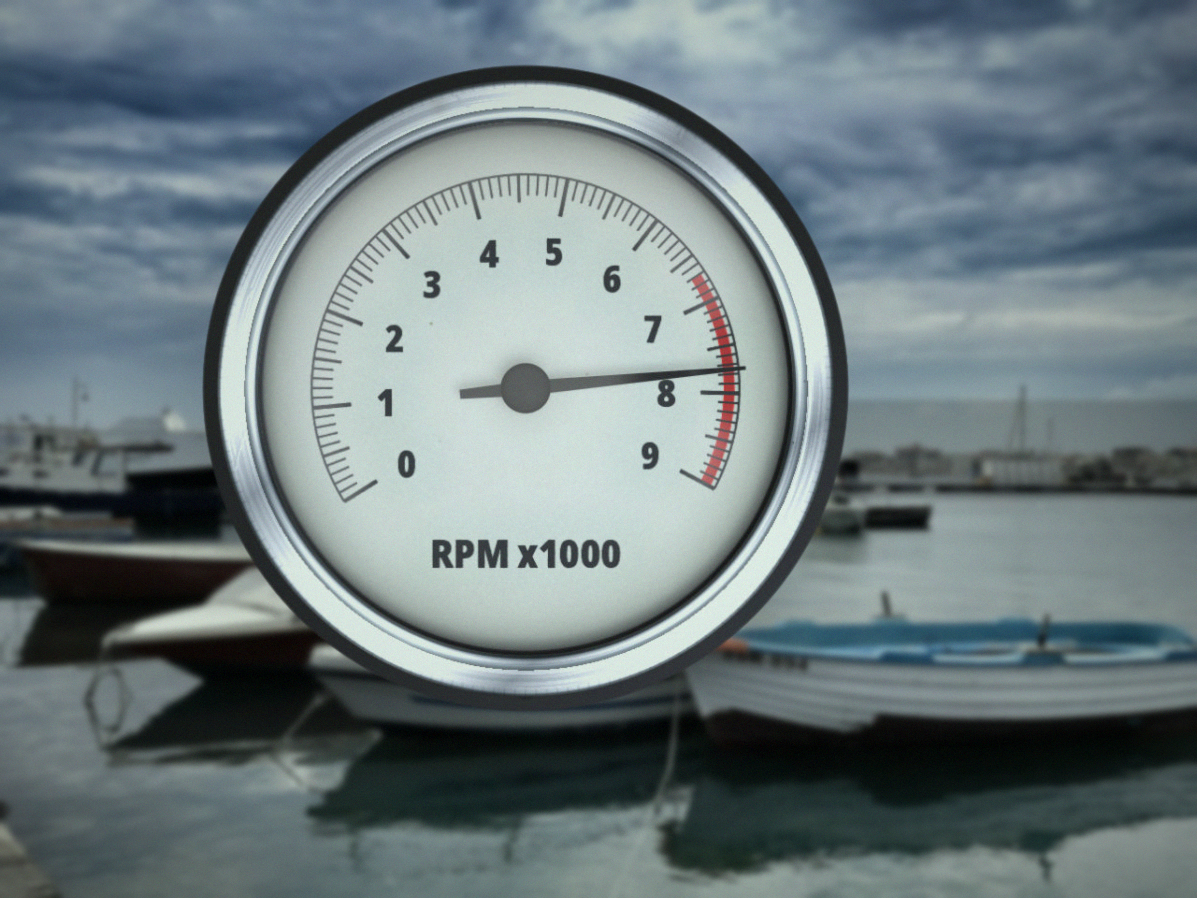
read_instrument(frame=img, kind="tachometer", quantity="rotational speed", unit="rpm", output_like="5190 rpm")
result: 7750 rpm
